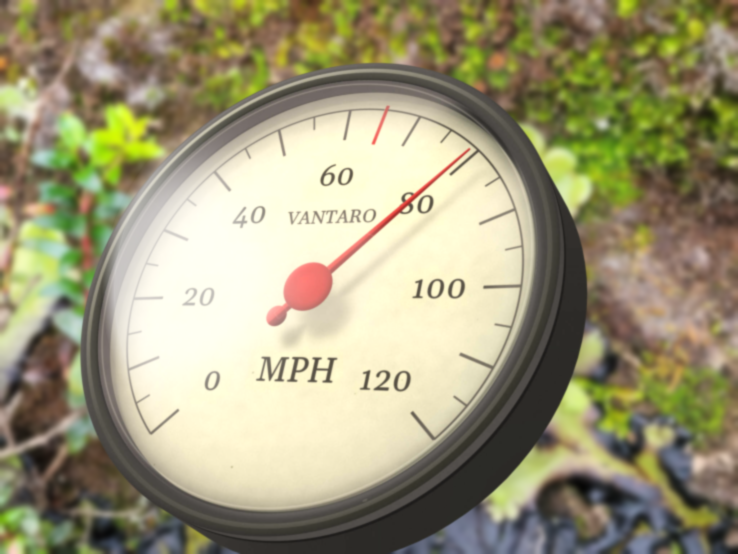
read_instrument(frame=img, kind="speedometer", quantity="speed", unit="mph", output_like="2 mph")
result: 80 mph
